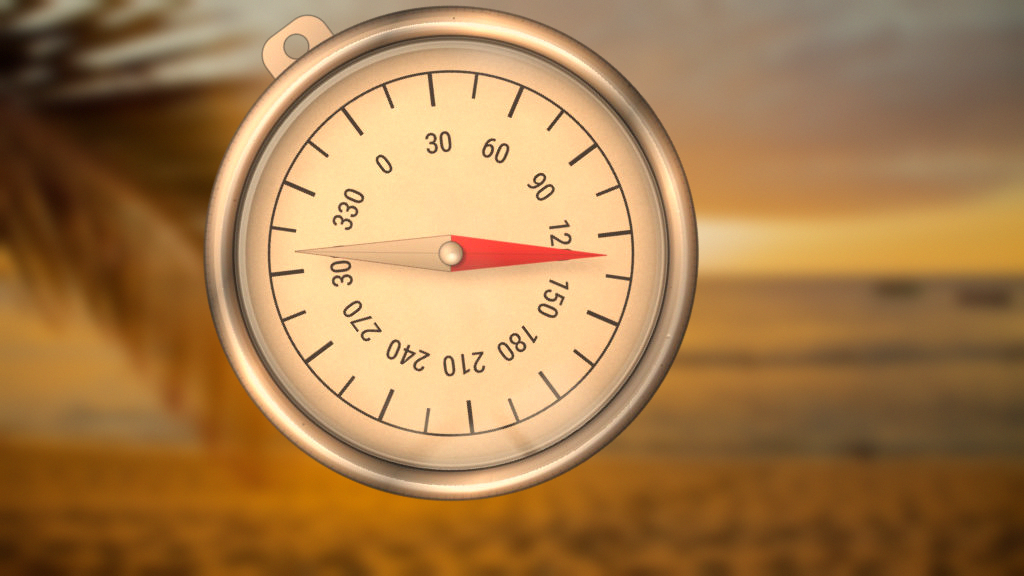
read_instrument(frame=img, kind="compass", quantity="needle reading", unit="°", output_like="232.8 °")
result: 127.5 °
